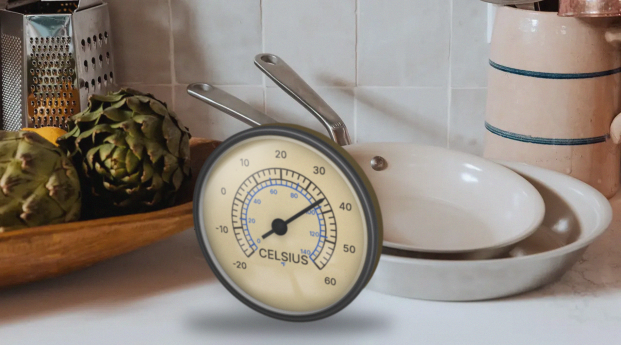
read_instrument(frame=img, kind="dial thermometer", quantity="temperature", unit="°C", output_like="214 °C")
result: 36 °C
